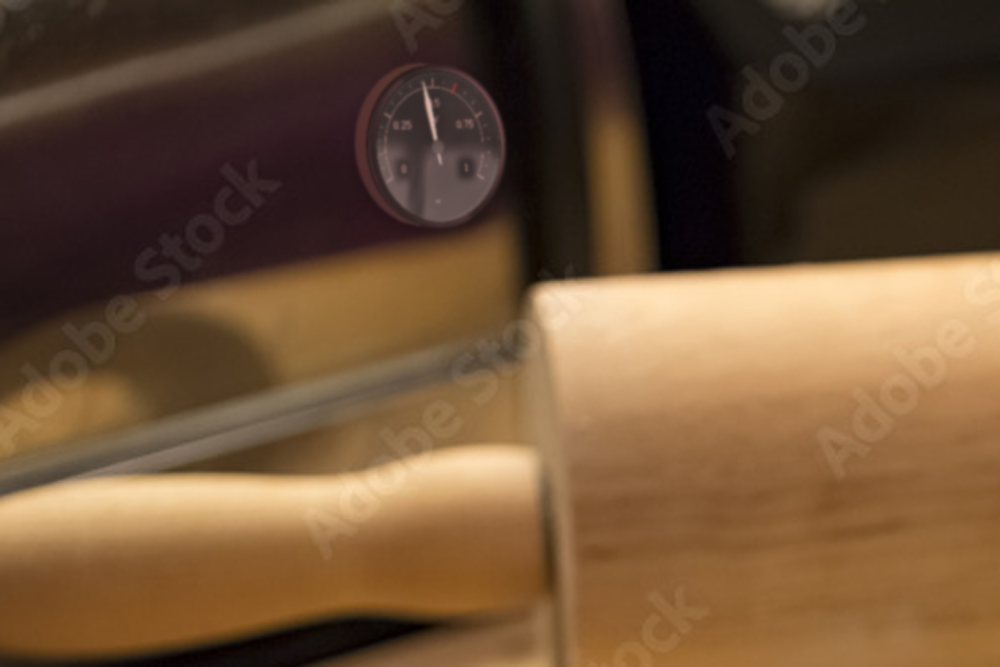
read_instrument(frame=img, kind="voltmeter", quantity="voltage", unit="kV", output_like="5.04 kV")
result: 0.45 kV
